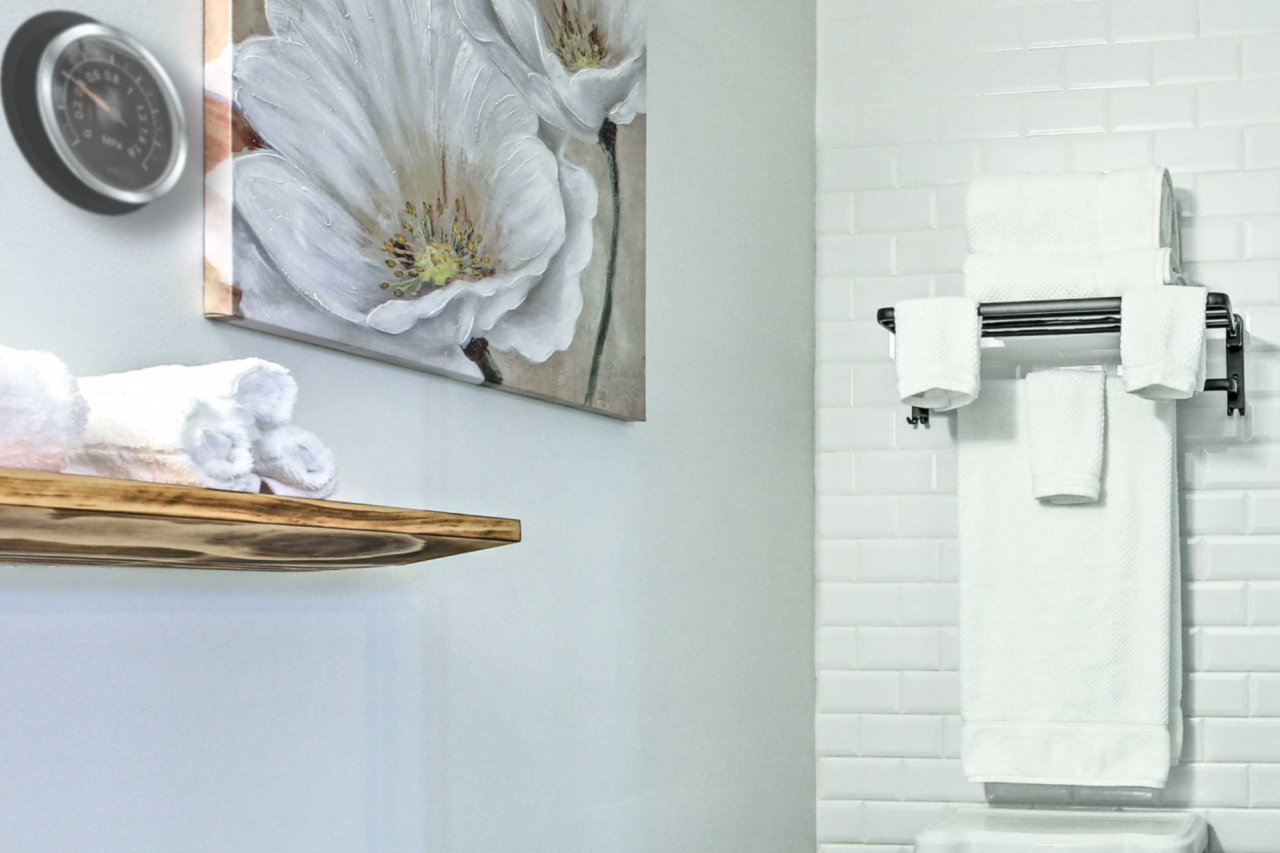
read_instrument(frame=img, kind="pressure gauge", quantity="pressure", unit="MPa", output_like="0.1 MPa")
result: 0.4 MPa
